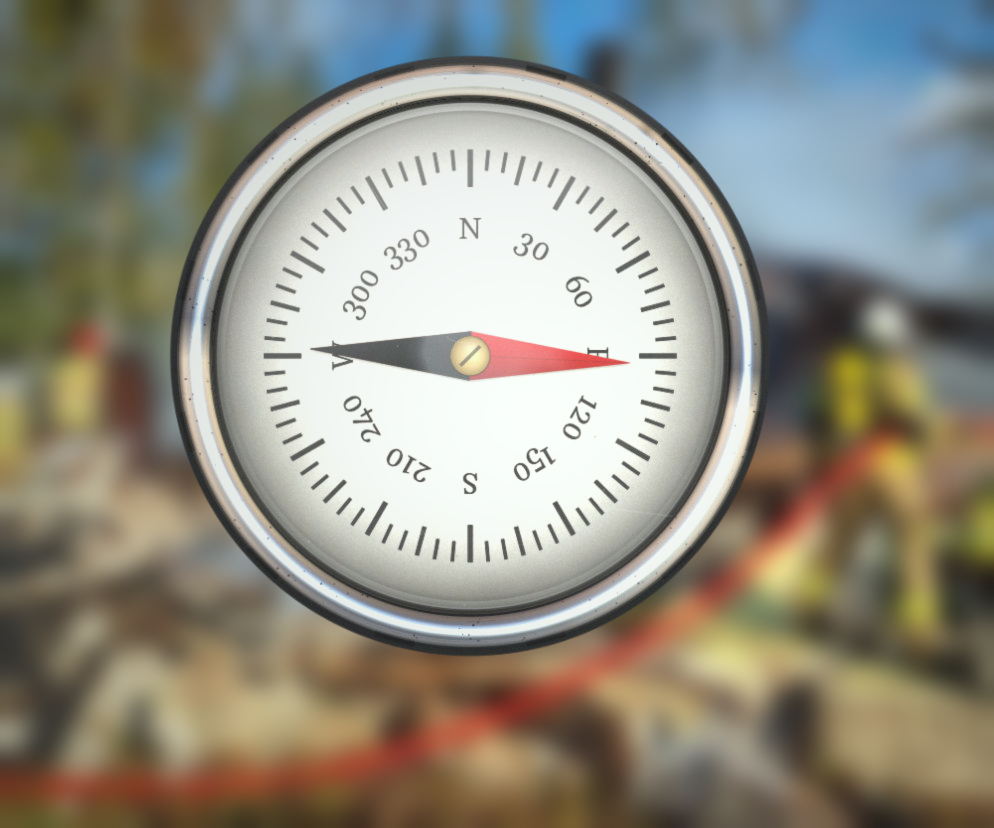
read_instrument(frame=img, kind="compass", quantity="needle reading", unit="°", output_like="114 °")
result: 92.5 °
